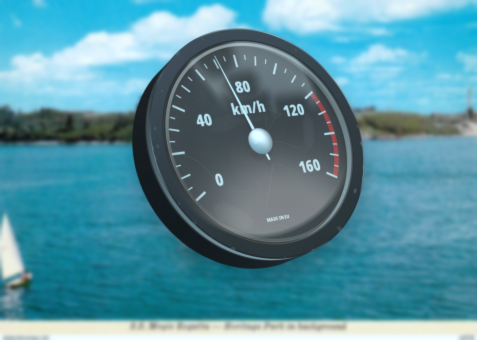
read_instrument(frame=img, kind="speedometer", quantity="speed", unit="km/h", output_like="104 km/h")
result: 70 km/h
